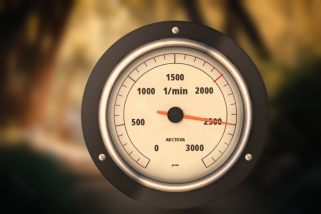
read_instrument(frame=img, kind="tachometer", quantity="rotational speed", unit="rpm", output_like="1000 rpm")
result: 2500 rpm
